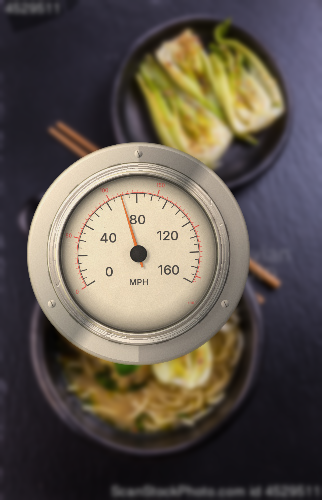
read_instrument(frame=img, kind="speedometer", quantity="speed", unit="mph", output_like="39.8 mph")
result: 70 mph
